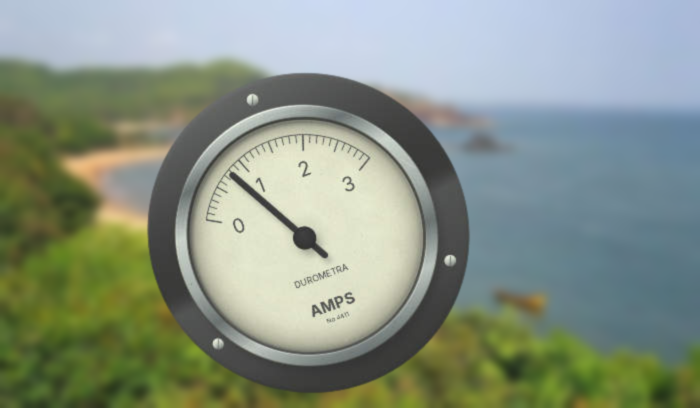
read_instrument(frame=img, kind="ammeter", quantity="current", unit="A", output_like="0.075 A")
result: 0.8 A
